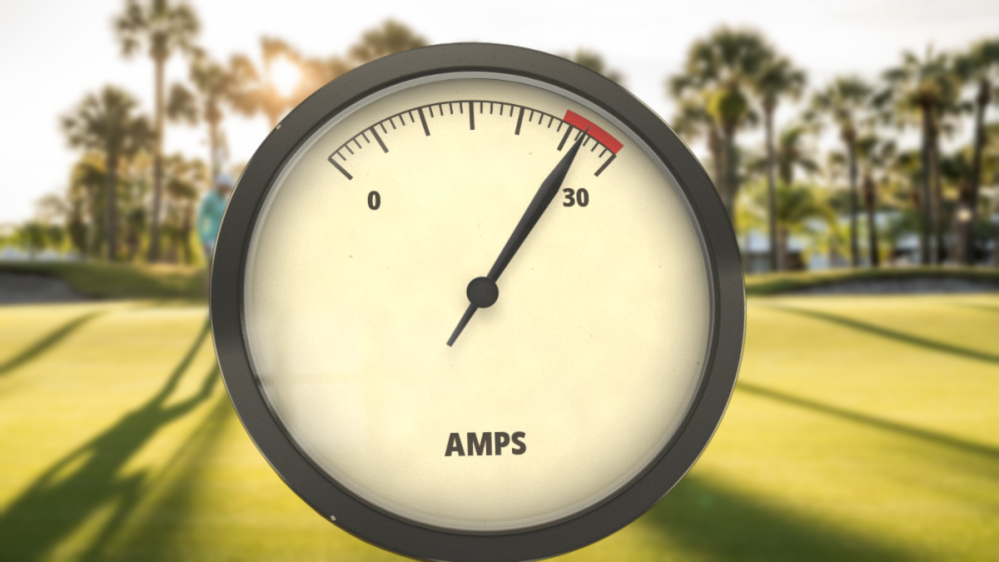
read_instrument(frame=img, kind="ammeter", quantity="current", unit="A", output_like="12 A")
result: 26.5 A
